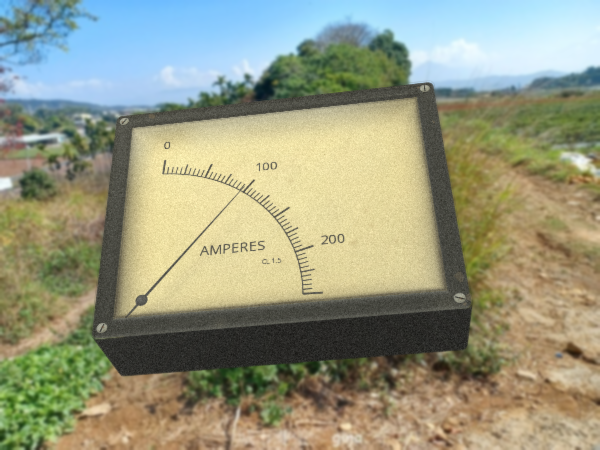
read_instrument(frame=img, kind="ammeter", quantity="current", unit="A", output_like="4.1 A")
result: 100 A
